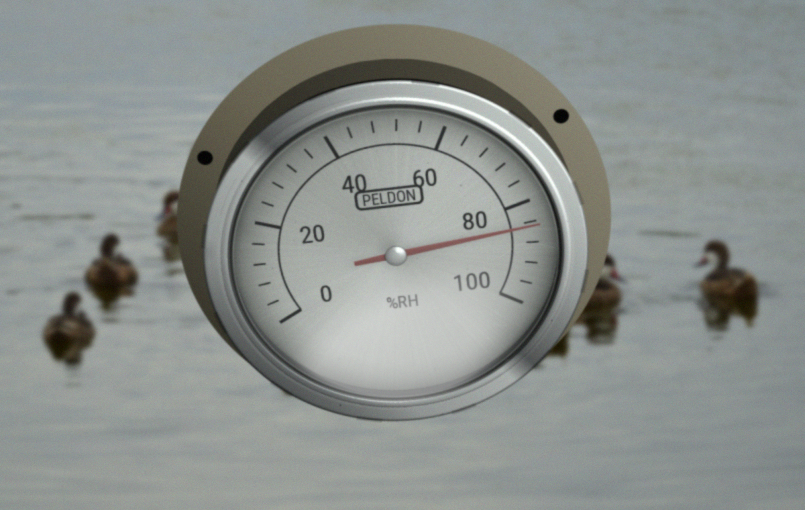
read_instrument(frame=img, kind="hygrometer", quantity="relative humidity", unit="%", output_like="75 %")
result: 84 %
